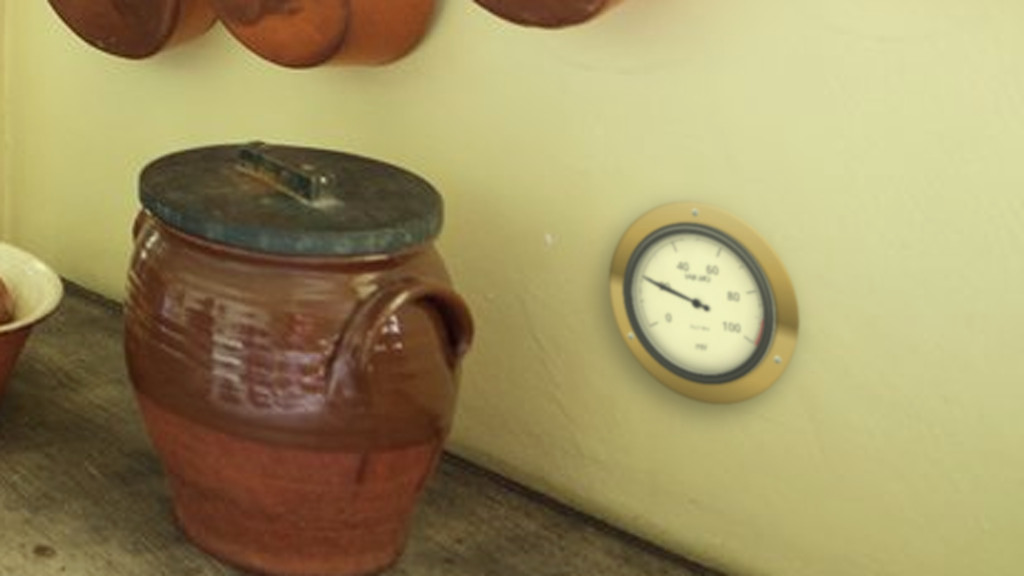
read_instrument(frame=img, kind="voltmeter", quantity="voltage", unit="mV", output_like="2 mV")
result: 20 mV
